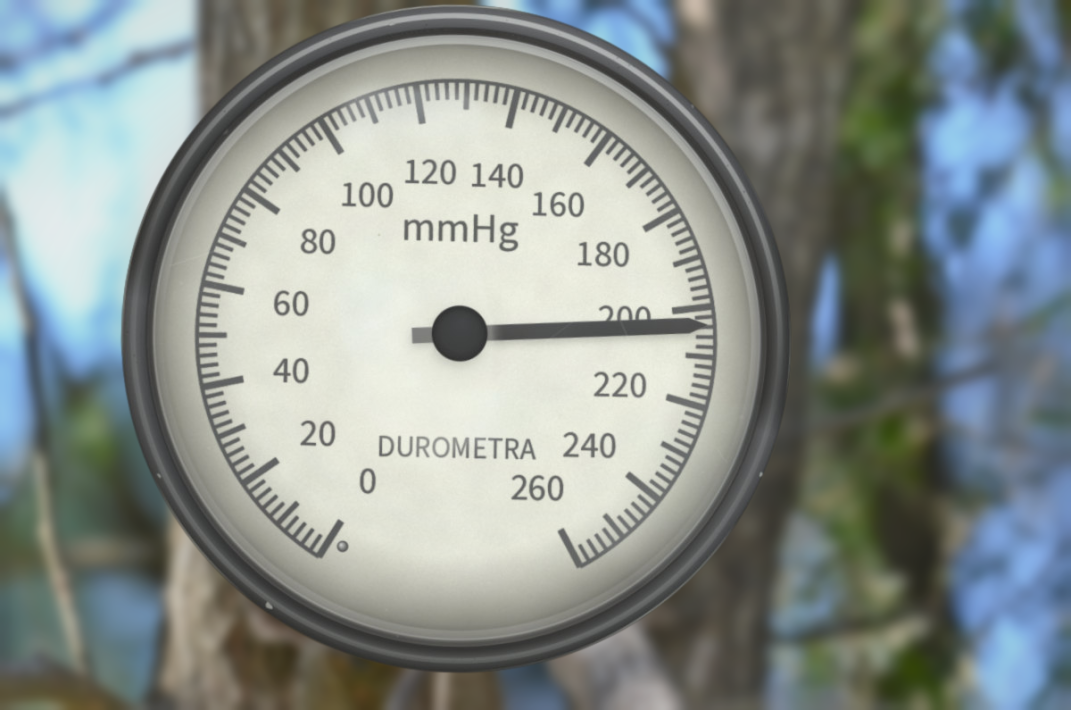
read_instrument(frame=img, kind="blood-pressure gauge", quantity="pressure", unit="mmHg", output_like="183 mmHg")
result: 204 mmHg
